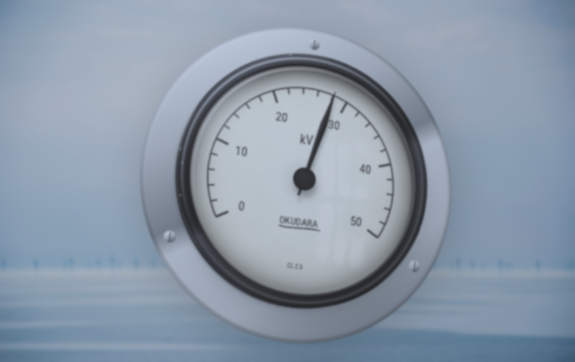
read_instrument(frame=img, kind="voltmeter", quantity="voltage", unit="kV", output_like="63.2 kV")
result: 28 kV
